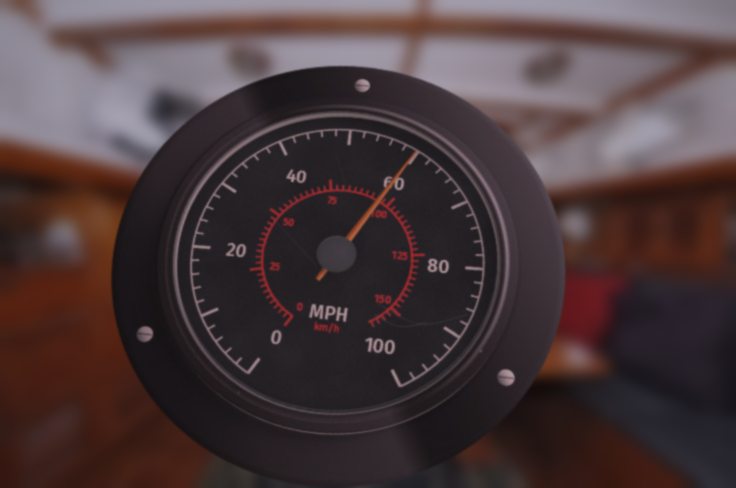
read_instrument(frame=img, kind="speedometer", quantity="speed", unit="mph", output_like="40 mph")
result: 60 mph
